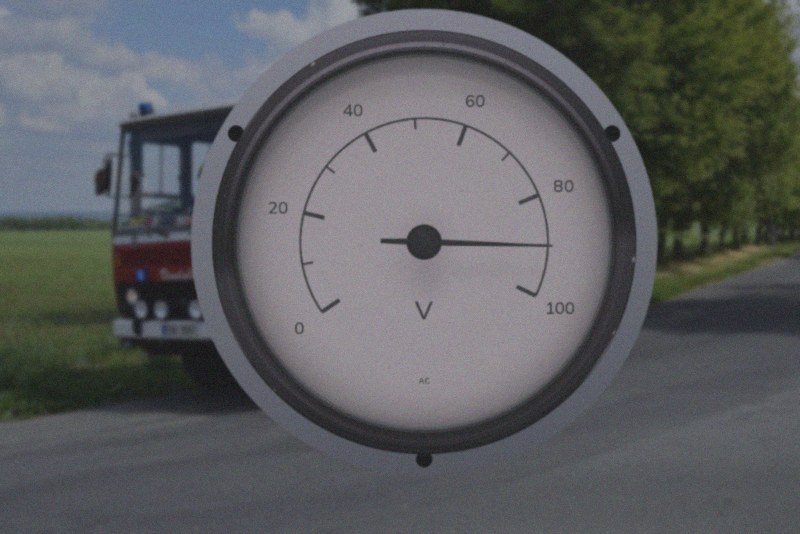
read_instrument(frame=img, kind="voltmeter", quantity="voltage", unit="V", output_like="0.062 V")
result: 90 V
